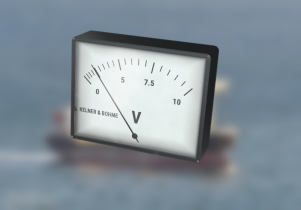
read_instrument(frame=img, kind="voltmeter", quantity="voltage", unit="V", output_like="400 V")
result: 2.5 V
